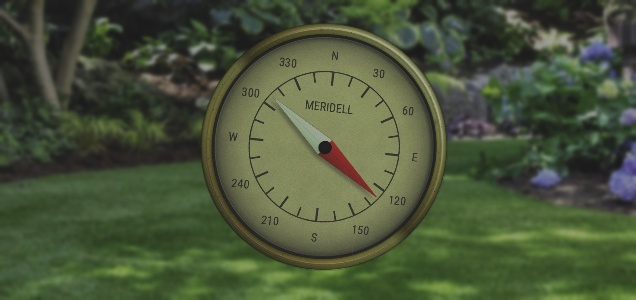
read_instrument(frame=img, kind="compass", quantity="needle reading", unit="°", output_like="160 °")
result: 127.5 °
